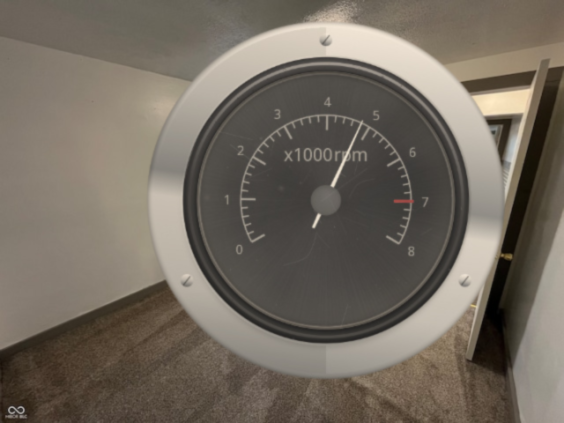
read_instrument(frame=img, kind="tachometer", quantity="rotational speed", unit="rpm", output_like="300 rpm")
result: 4800 rpm
